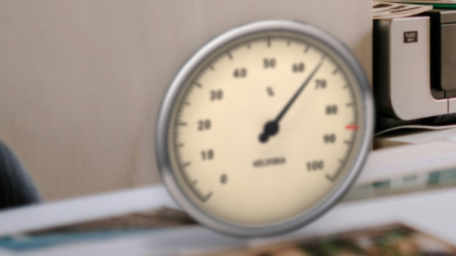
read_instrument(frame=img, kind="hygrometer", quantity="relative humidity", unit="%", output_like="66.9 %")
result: 65 %
